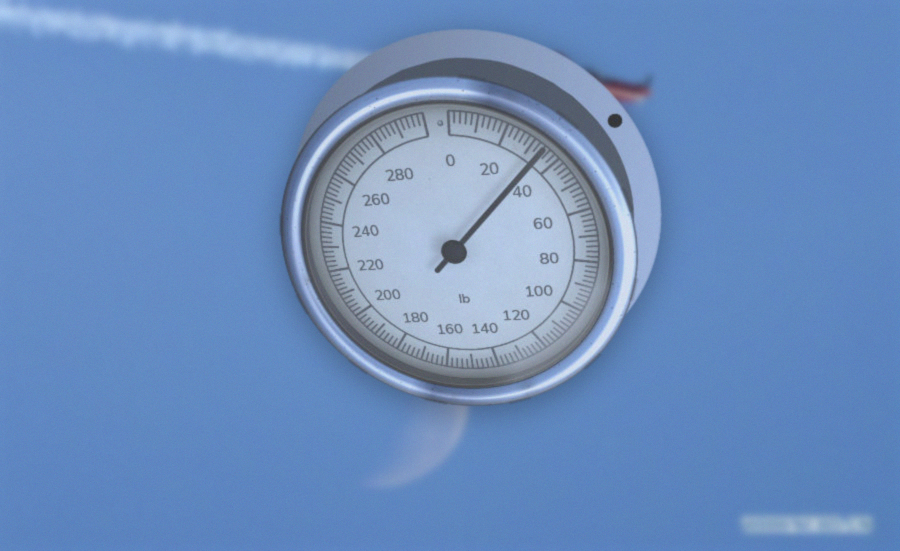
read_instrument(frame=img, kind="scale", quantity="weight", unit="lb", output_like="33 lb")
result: 34 lb
